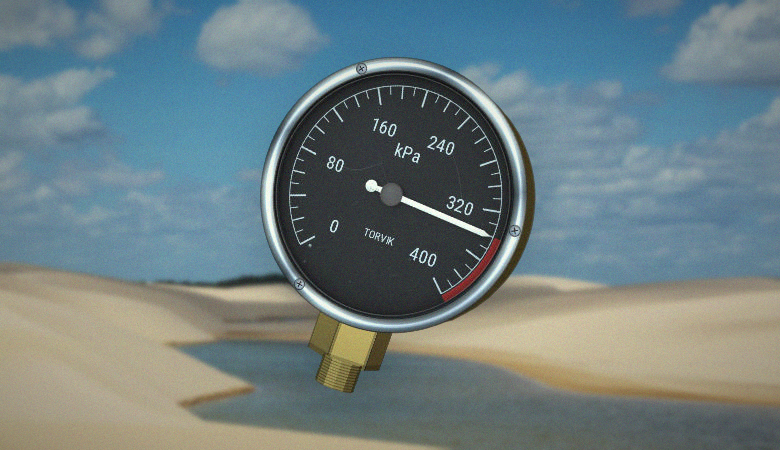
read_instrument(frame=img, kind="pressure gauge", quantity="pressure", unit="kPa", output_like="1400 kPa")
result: 340 kPa
